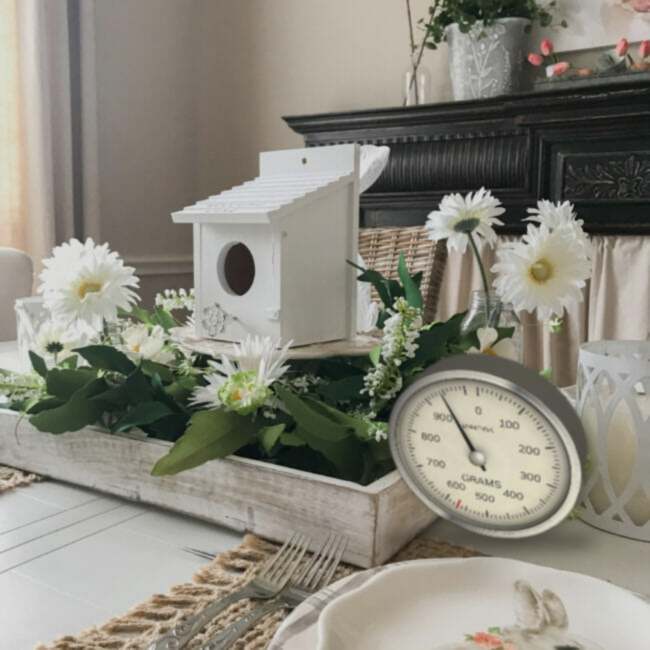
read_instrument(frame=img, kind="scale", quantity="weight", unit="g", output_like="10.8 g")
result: 950 g
